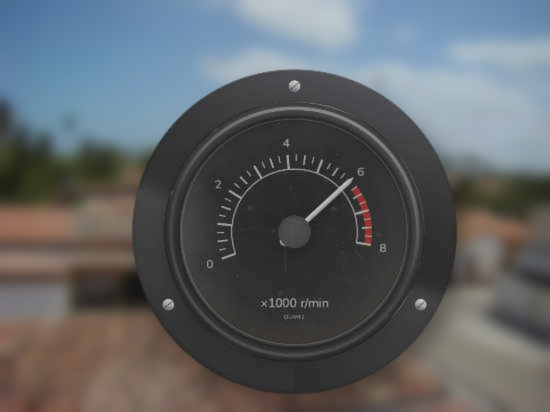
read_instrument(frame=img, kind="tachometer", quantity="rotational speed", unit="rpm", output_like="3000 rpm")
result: 6000 rpm
